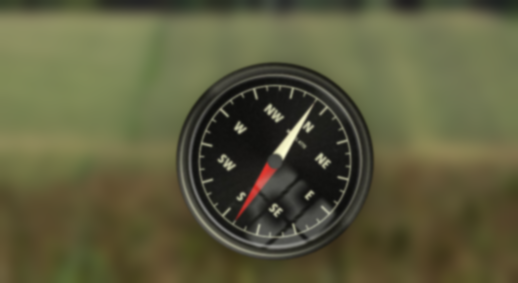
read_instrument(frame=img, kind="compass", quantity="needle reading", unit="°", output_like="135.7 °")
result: 170 °
